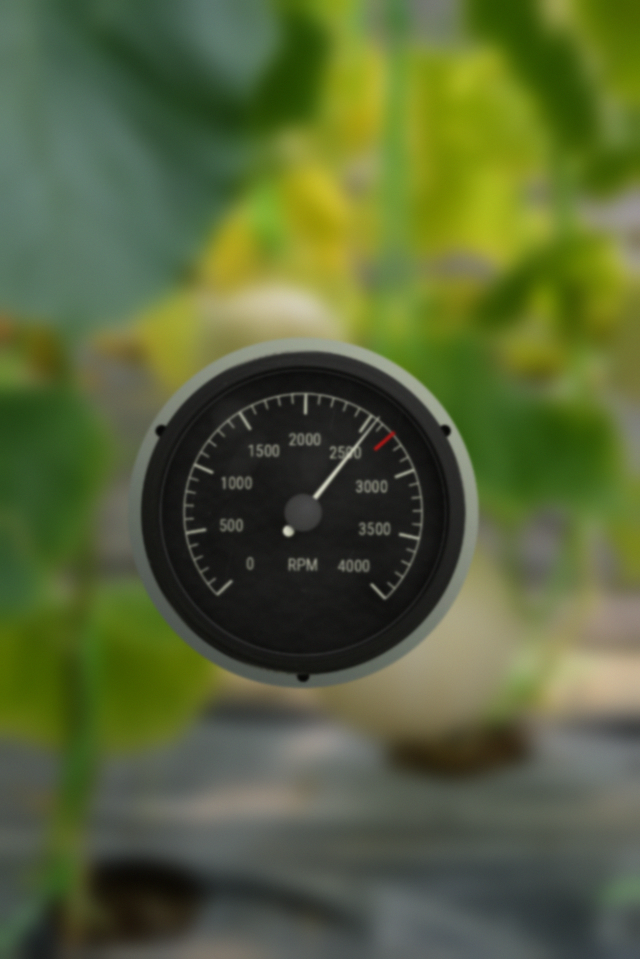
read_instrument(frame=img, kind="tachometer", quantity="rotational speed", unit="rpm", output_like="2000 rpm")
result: 2550 rpm
